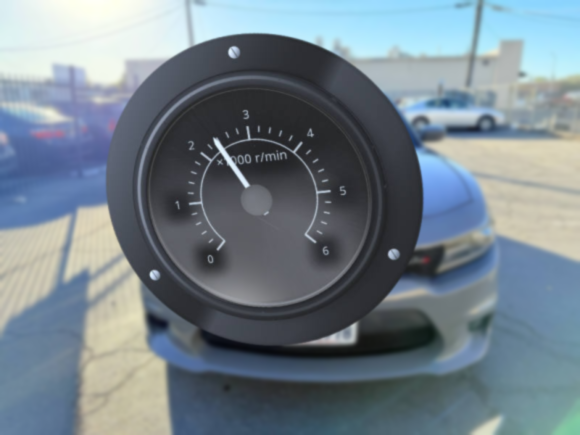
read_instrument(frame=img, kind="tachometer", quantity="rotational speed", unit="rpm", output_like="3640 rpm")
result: 2400 rpm
